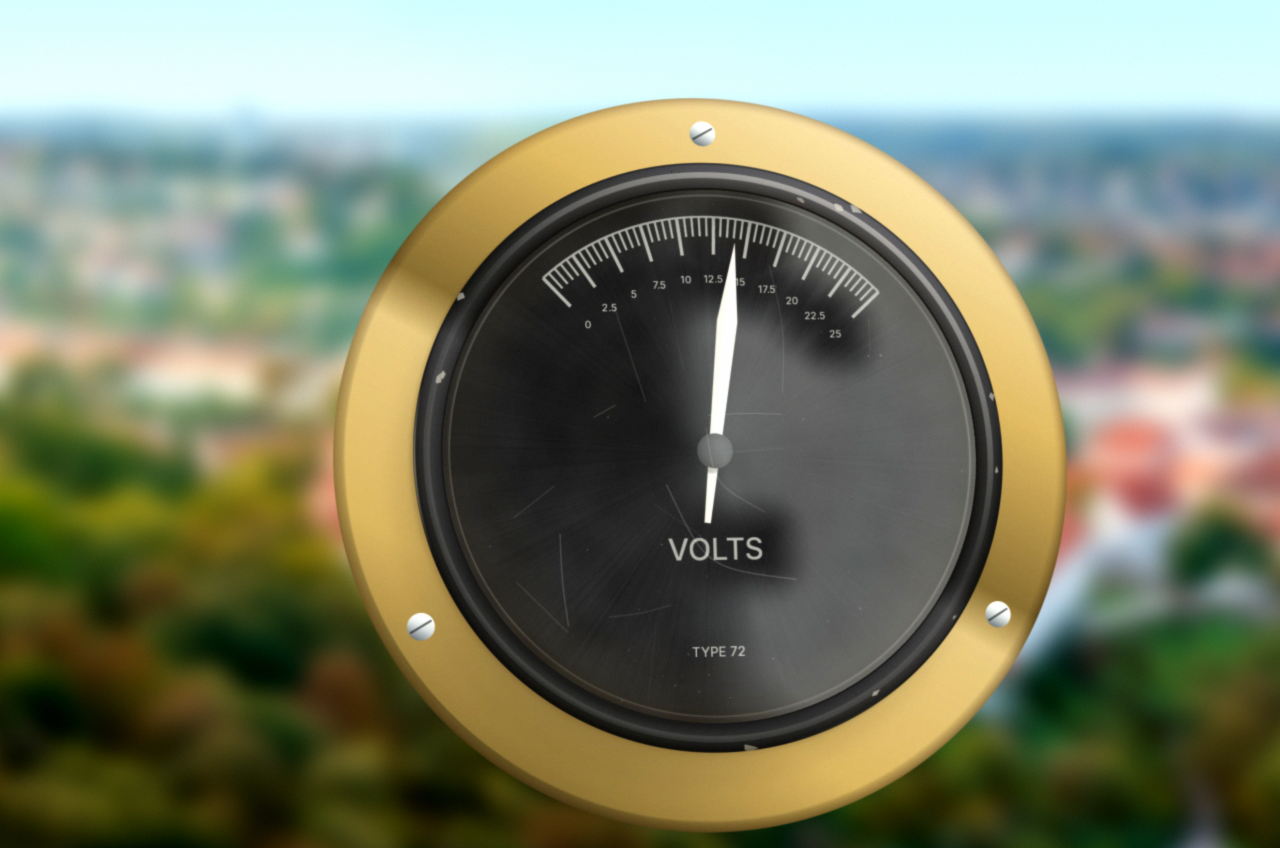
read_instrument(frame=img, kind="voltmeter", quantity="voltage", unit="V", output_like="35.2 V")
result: 14 V
